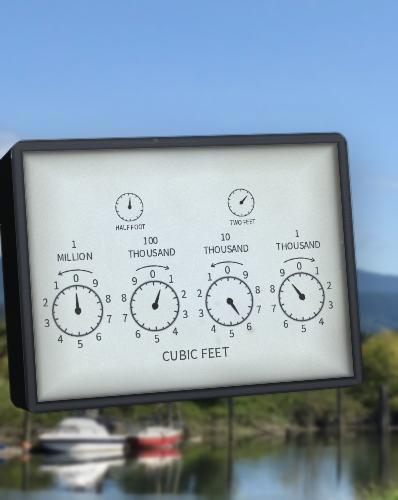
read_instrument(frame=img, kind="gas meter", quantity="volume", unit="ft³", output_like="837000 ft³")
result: 5900 ft³
